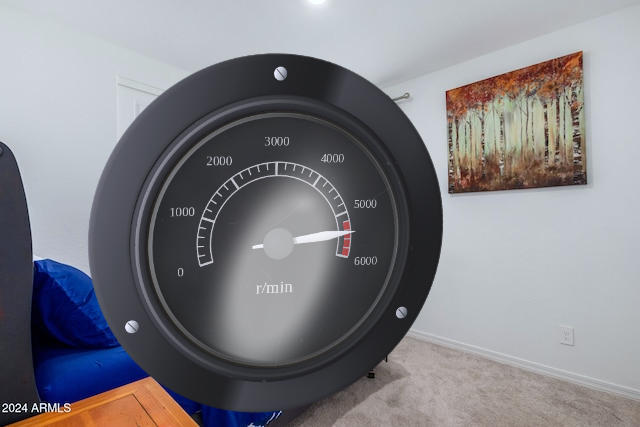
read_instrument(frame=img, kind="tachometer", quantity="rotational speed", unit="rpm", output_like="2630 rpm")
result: 5400 rpm
